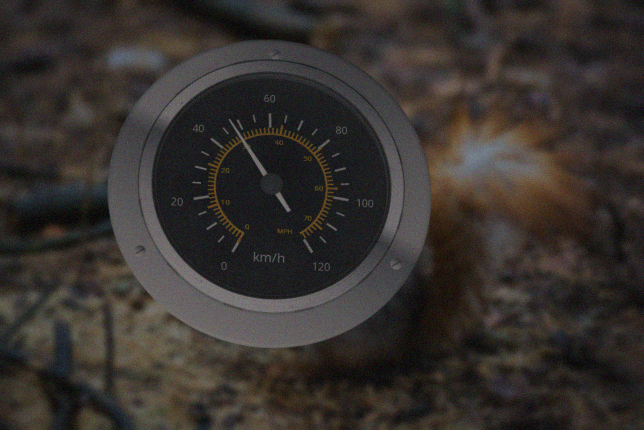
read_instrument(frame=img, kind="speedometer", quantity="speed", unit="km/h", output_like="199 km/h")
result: 47.5 km/h
